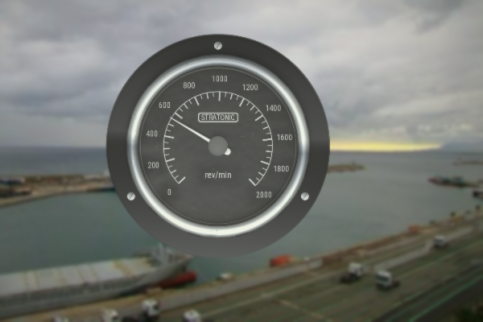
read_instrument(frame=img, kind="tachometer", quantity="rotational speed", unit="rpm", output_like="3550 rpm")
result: 550 rpm
